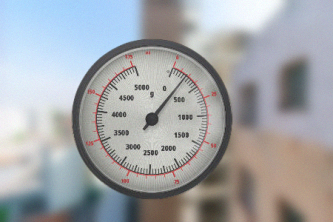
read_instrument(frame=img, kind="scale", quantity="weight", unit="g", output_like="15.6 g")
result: 250 g
